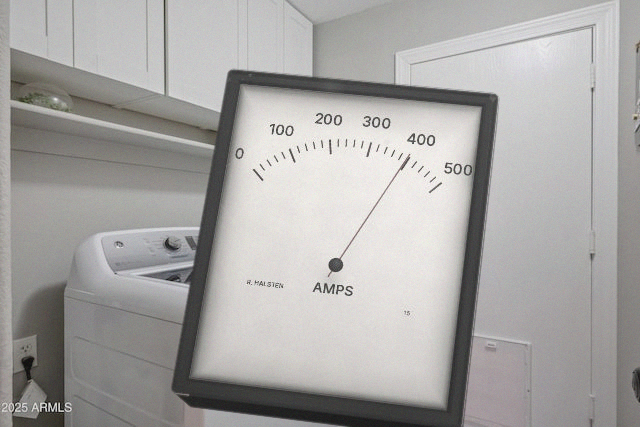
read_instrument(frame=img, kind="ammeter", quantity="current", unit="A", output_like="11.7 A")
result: 400 A
